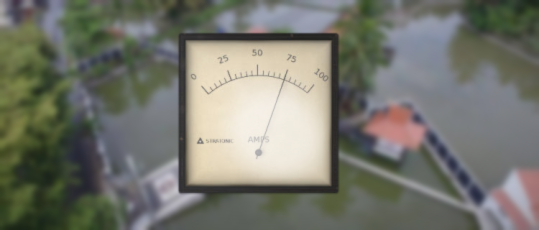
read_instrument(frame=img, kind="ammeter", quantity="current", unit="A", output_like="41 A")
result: 75 A
